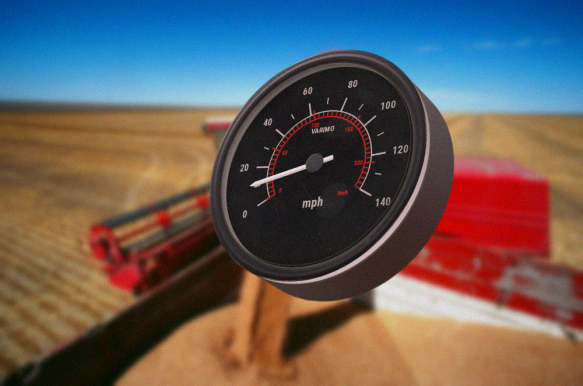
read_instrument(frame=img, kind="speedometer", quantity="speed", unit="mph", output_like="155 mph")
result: 10 mph
